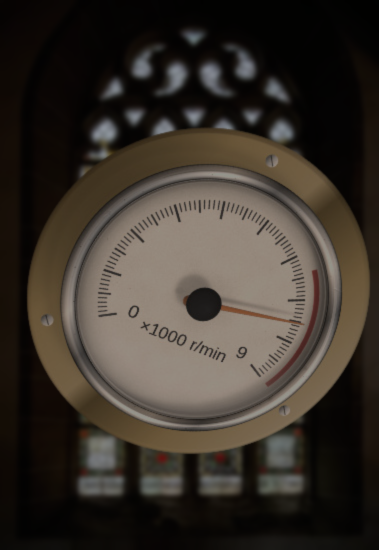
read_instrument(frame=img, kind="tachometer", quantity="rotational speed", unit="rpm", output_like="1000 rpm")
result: 7500 rpm
